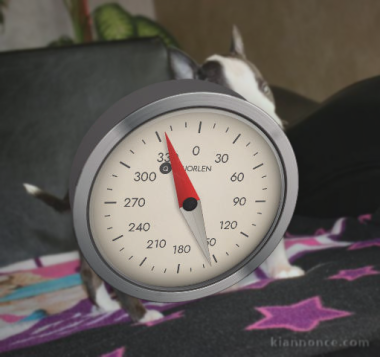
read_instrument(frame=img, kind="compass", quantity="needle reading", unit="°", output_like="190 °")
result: 335 °
